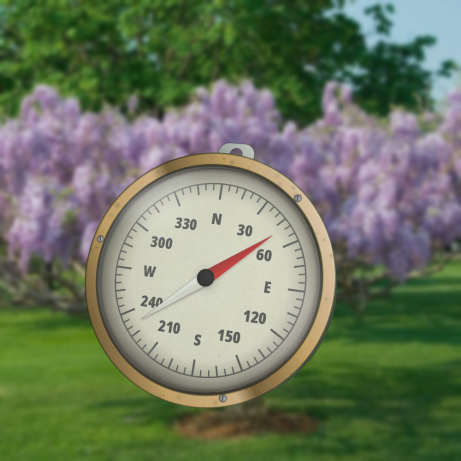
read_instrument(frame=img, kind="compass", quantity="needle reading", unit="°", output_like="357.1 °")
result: 50 °
